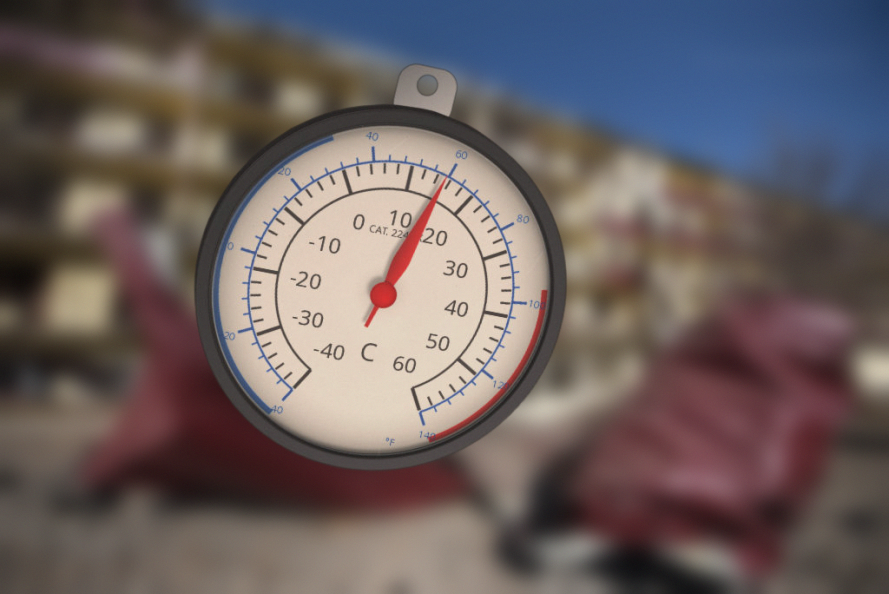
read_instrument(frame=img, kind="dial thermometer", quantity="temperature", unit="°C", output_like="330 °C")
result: 15 °C
